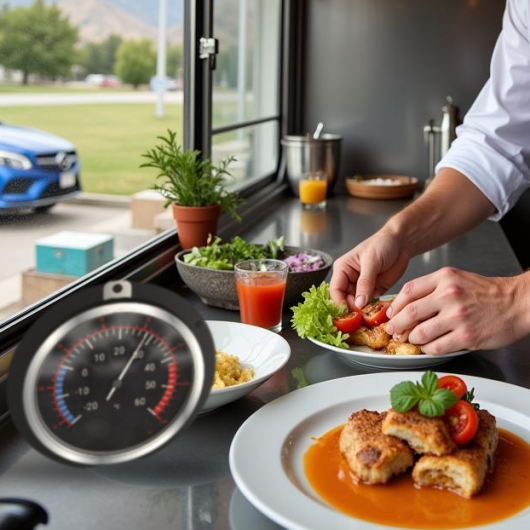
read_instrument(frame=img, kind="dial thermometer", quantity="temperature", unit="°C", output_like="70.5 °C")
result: 28 °C
